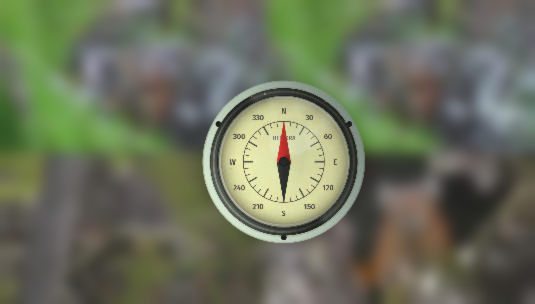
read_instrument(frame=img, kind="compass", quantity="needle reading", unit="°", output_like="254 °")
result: 0 °
